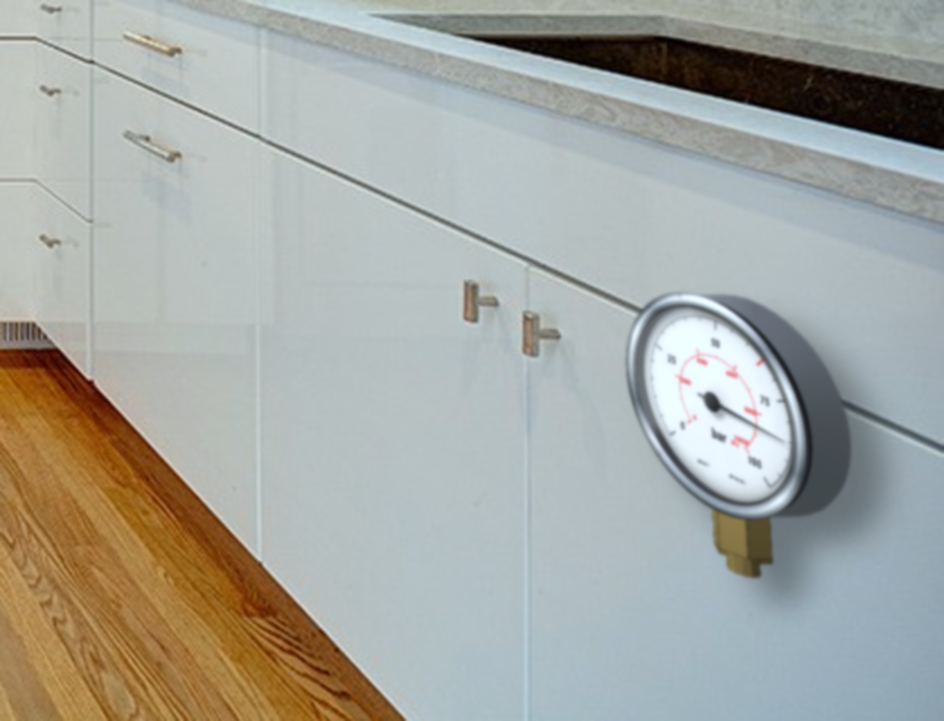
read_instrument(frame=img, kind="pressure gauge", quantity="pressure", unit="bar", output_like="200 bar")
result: 85 bar
